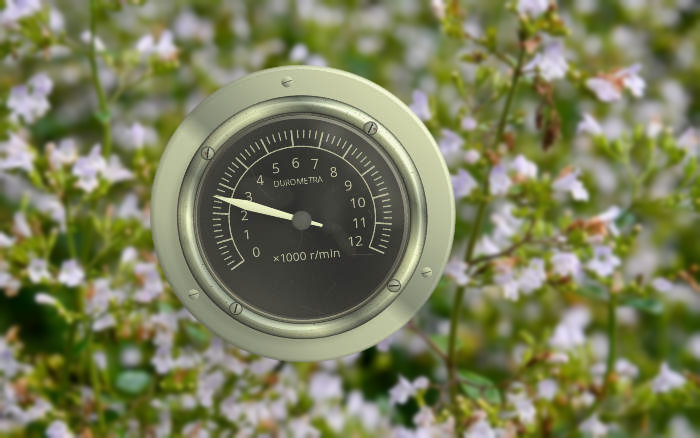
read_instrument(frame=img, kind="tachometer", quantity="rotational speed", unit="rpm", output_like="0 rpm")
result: 2600 rpm
